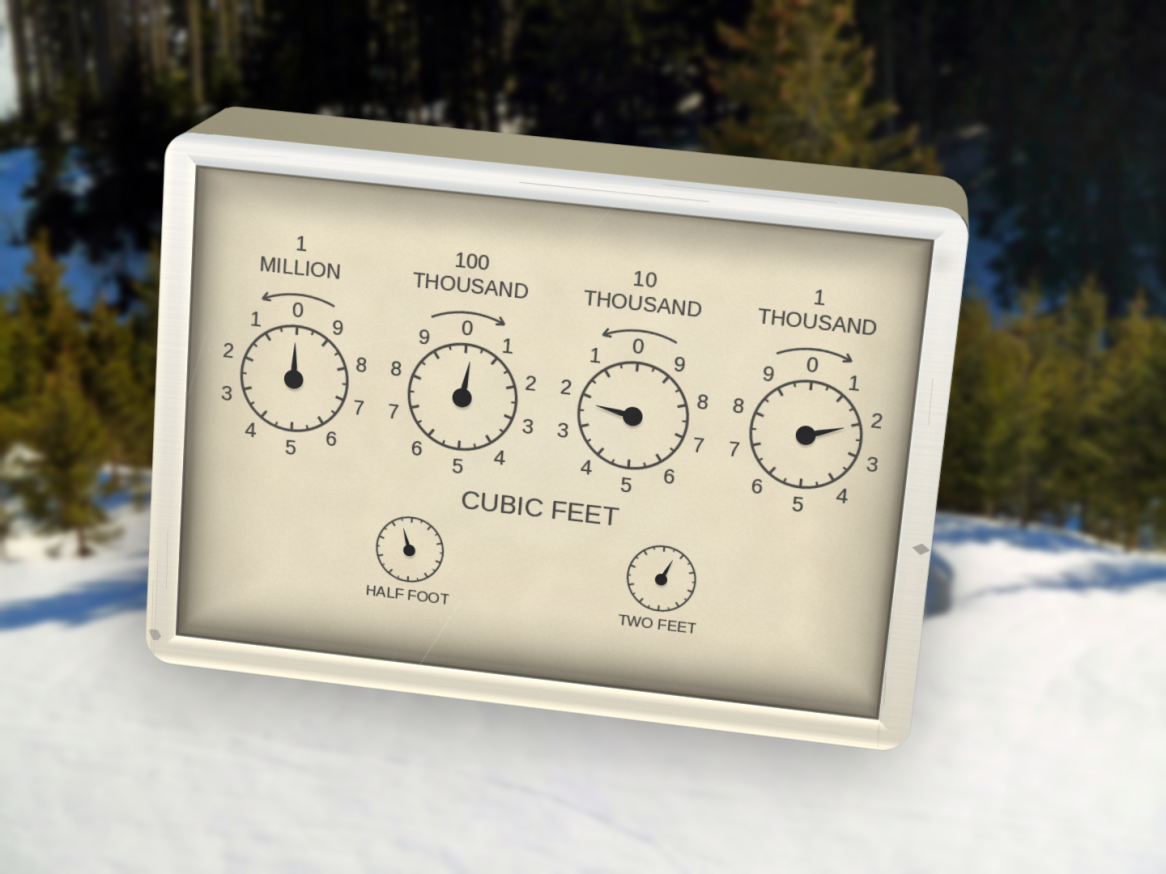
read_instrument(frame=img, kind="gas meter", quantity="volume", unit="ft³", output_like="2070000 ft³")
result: 2200 ft³
